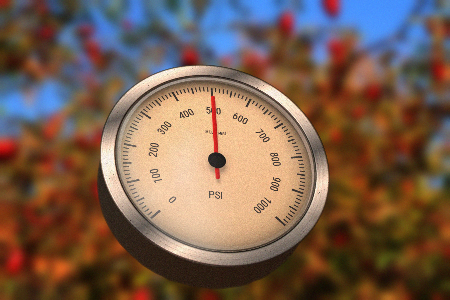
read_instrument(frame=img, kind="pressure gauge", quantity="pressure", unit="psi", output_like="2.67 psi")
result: 500 psi
